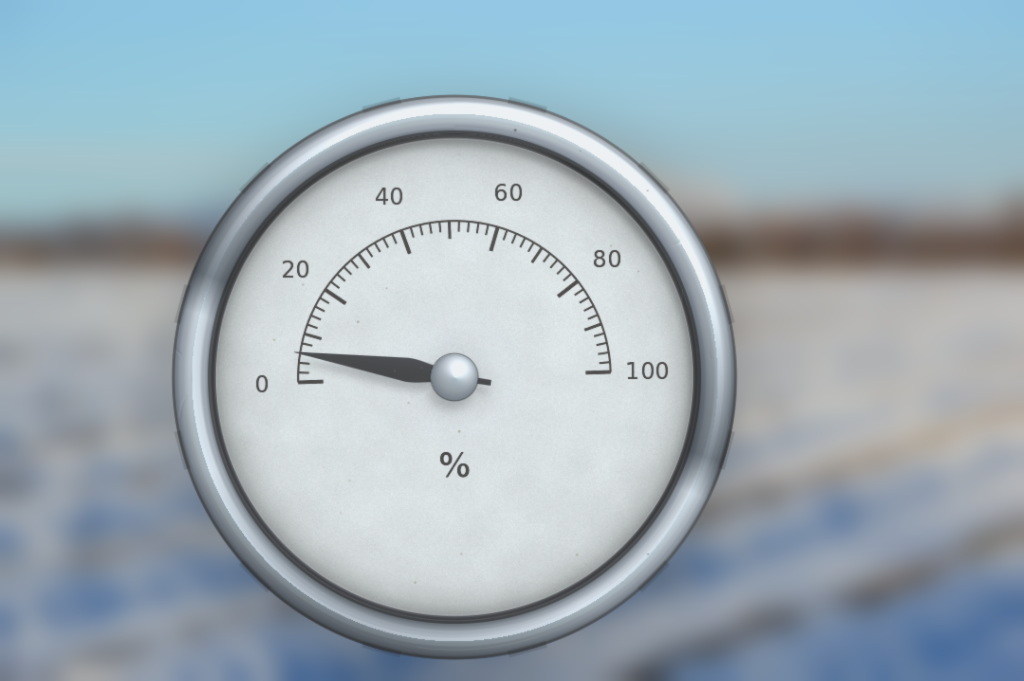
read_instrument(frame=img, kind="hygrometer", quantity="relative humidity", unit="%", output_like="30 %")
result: 6 %
